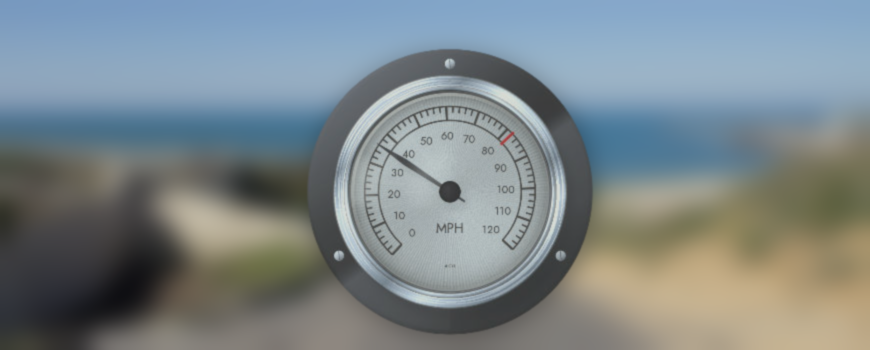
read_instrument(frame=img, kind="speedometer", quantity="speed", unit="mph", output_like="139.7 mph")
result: 36 mph
